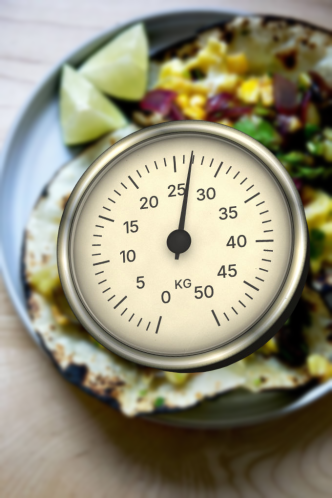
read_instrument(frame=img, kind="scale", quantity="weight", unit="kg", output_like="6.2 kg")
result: 27 kg
